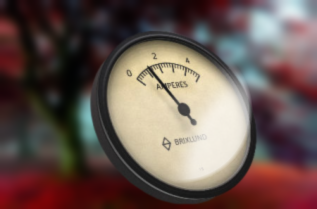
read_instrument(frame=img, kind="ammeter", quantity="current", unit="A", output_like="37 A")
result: 1 A
